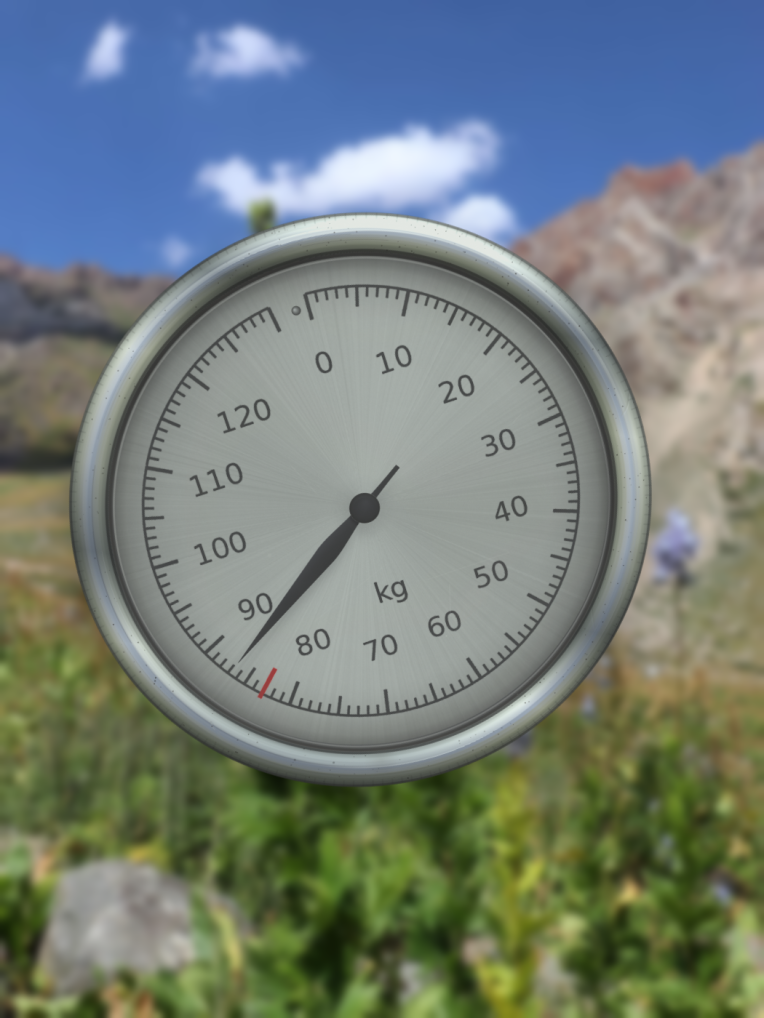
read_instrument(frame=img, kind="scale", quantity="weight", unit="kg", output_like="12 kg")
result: 87 kg
